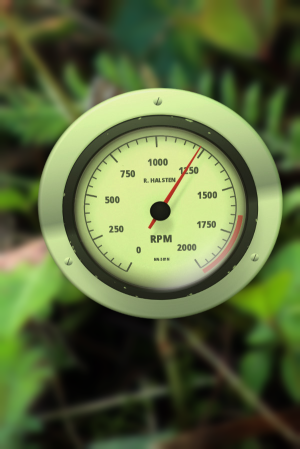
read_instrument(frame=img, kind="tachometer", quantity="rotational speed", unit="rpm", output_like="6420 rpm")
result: 1225 rpm
